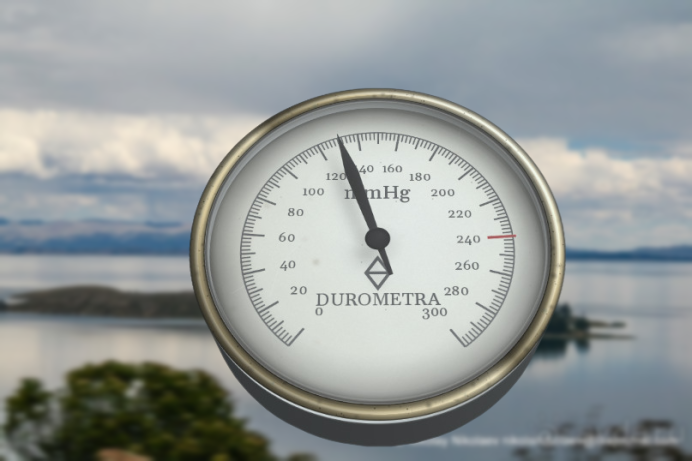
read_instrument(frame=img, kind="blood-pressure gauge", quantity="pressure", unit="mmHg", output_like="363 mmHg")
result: 130 mmHg
